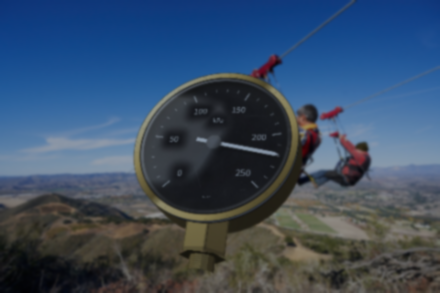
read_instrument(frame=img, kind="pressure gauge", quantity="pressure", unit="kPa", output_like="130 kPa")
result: 220 kPa
